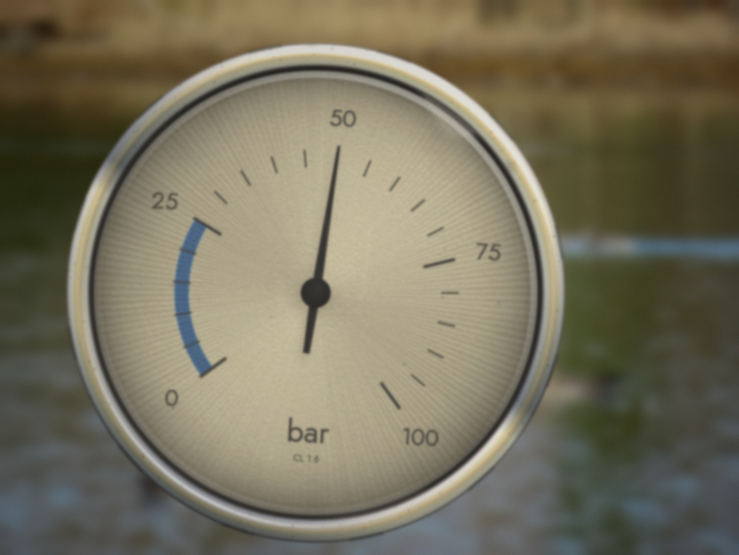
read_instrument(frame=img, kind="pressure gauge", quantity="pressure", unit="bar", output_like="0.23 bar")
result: 50 bar
